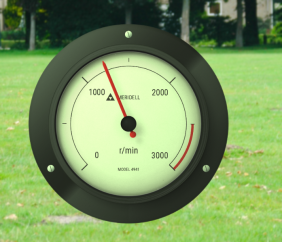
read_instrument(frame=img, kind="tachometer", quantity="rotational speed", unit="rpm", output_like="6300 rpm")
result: 1250 rpm
